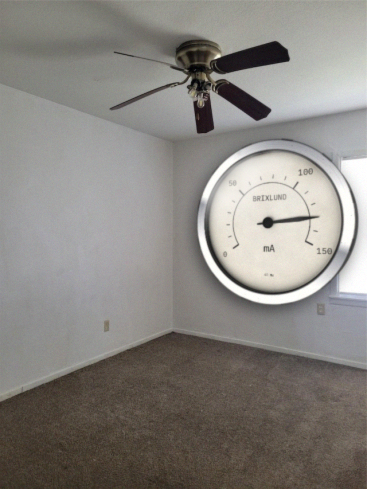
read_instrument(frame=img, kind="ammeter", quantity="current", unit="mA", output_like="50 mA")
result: 130 mA
